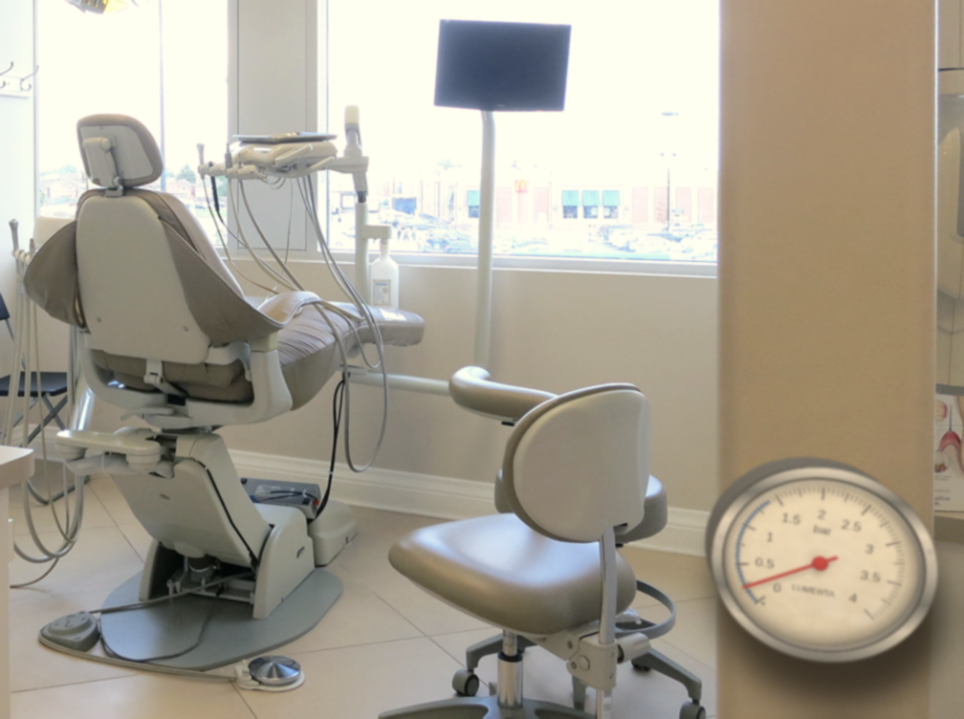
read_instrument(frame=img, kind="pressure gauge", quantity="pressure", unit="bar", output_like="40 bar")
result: 0.25 bar
